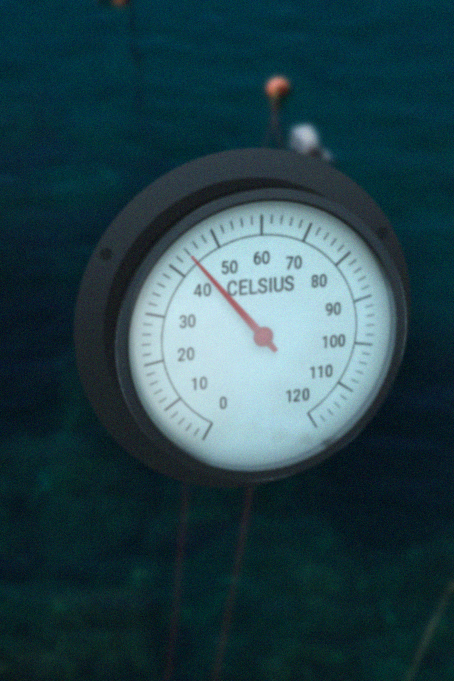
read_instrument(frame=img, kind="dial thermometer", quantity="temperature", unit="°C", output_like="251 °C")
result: 44 °C
